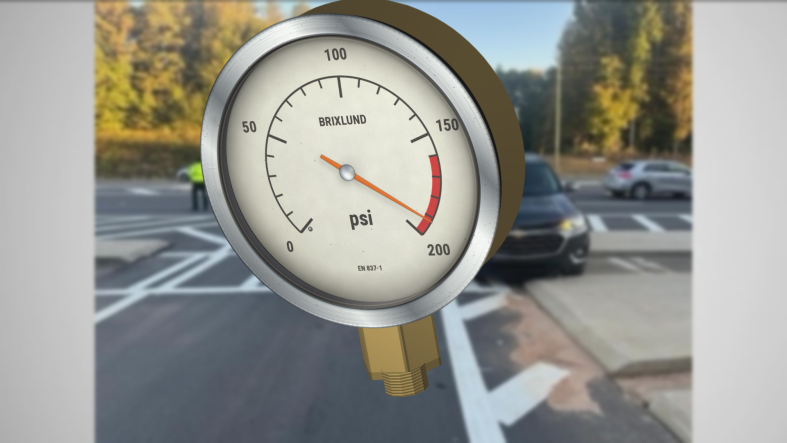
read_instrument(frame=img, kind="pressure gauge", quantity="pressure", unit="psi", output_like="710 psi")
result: 190 psi
